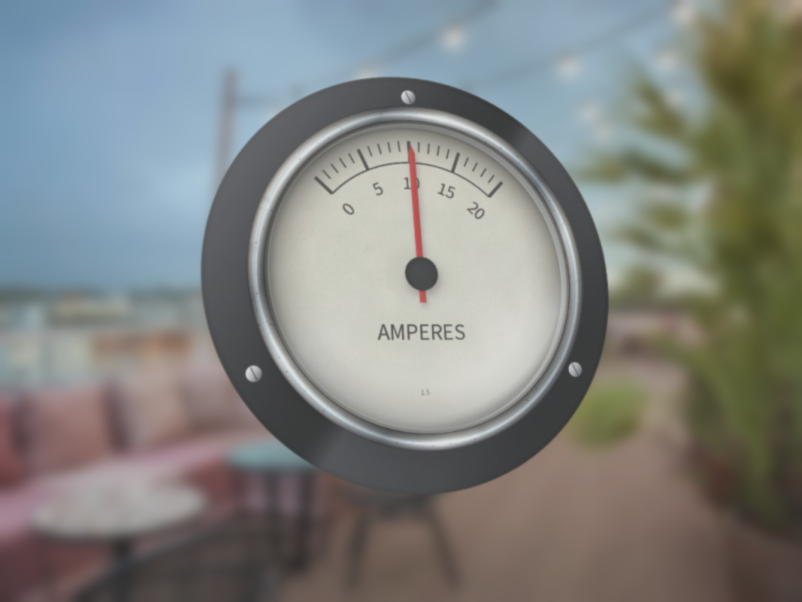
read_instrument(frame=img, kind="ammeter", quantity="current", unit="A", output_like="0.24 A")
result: 10 A
